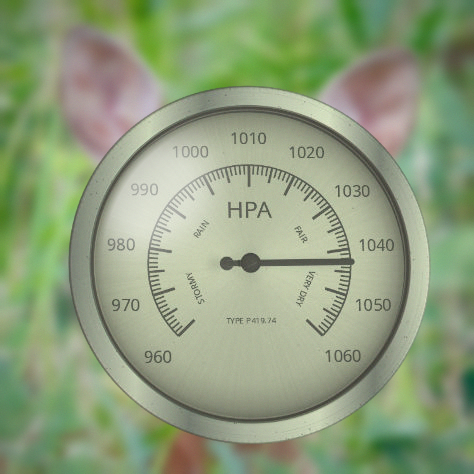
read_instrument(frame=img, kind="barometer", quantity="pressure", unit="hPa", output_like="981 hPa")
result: 1043 hPa
